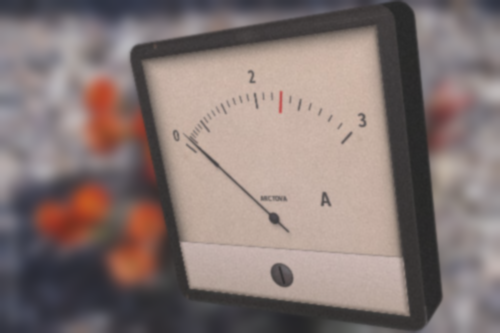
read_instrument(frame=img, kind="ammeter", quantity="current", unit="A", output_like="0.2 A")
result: 0.5 A
